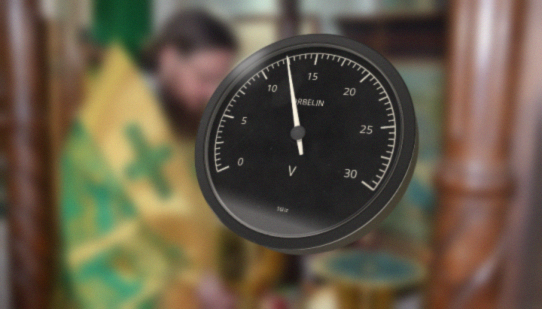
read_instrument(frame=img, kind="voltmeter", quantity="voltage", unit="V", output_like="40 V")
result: 12.5 V
